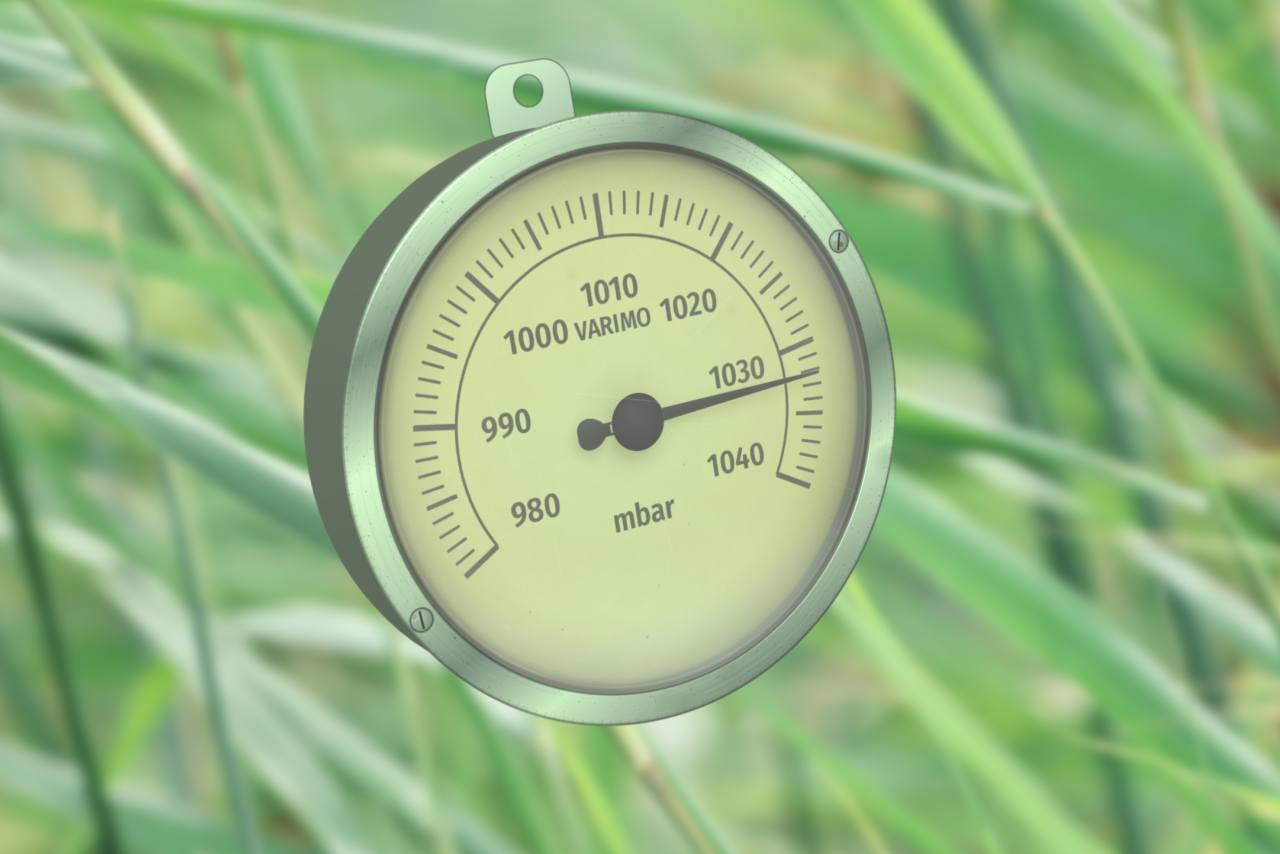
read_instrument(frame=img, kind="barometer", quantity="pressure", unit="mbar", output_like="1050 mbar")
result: 1032 mbar
